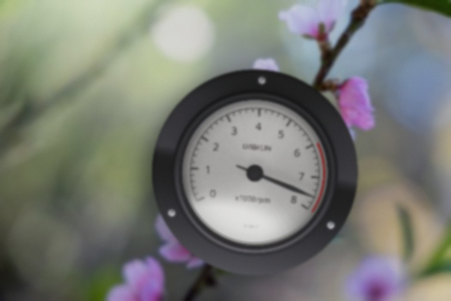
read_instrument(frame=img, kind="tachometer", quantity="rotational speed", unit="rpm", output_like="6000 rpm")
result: 7600 rpm
